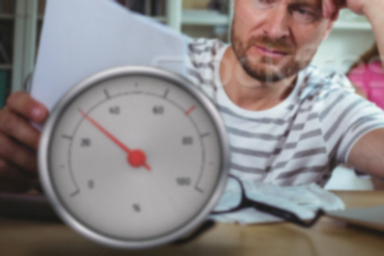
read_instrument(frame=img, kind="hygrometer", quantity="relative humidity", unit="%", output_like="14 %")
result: 30 %
